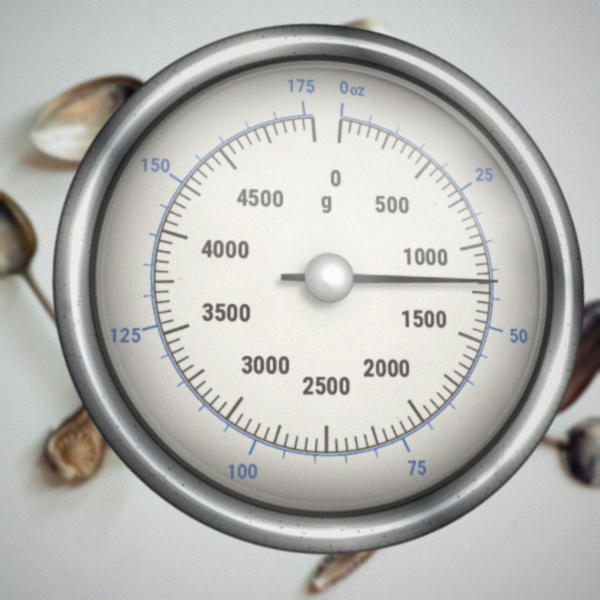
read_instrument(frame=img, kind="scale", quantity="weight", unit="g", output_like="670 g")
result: 1200 g
